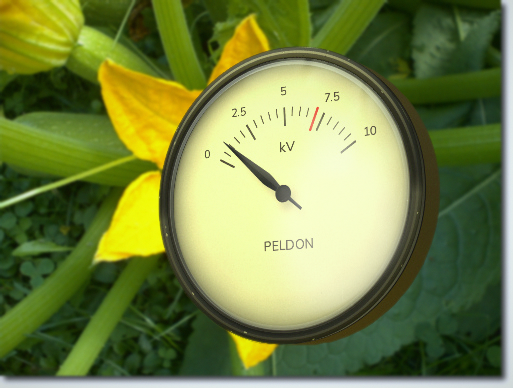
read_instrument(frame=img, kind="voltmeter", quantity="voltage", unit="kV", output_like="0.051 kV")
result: 1 kV
